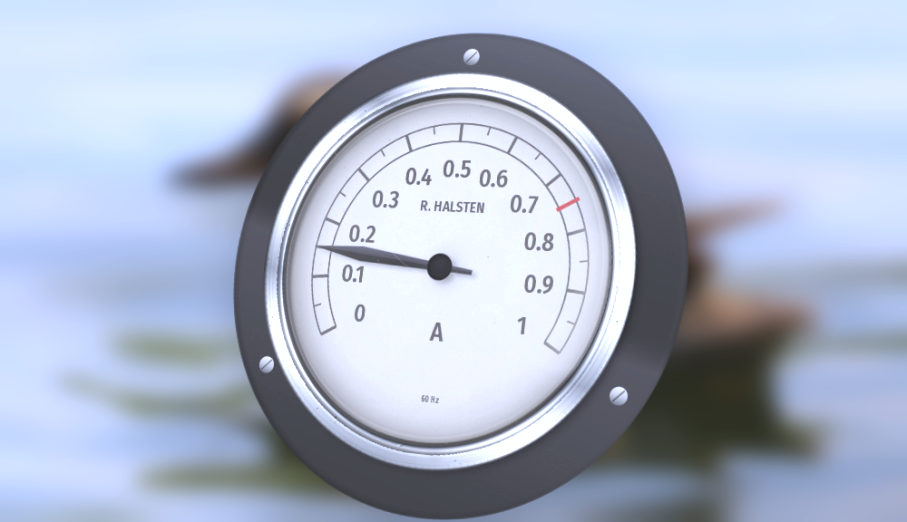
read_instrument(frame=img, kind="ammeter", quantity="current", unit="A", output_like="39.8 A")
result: 0.15 A
